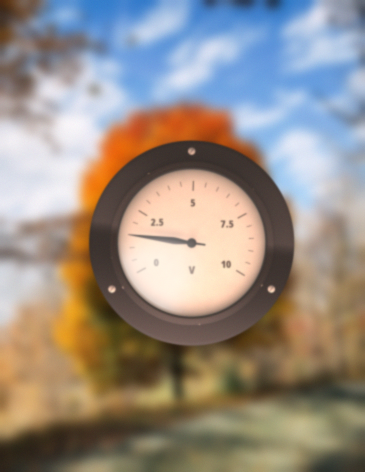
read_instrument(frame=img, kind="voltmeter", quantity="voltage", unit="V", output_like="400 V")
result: 1.5 V
